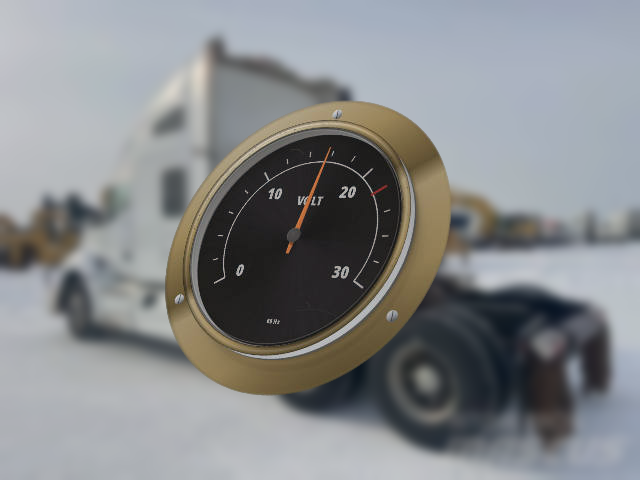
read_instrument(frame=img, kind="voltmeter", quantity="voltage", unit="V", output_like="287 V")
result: 16 V
